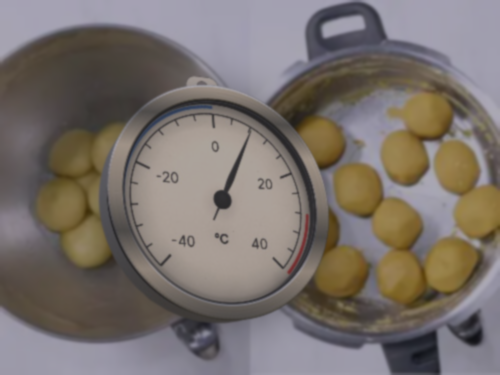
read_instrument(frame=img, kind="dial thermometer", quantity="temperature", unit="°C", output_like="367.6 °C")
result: 8 °C
